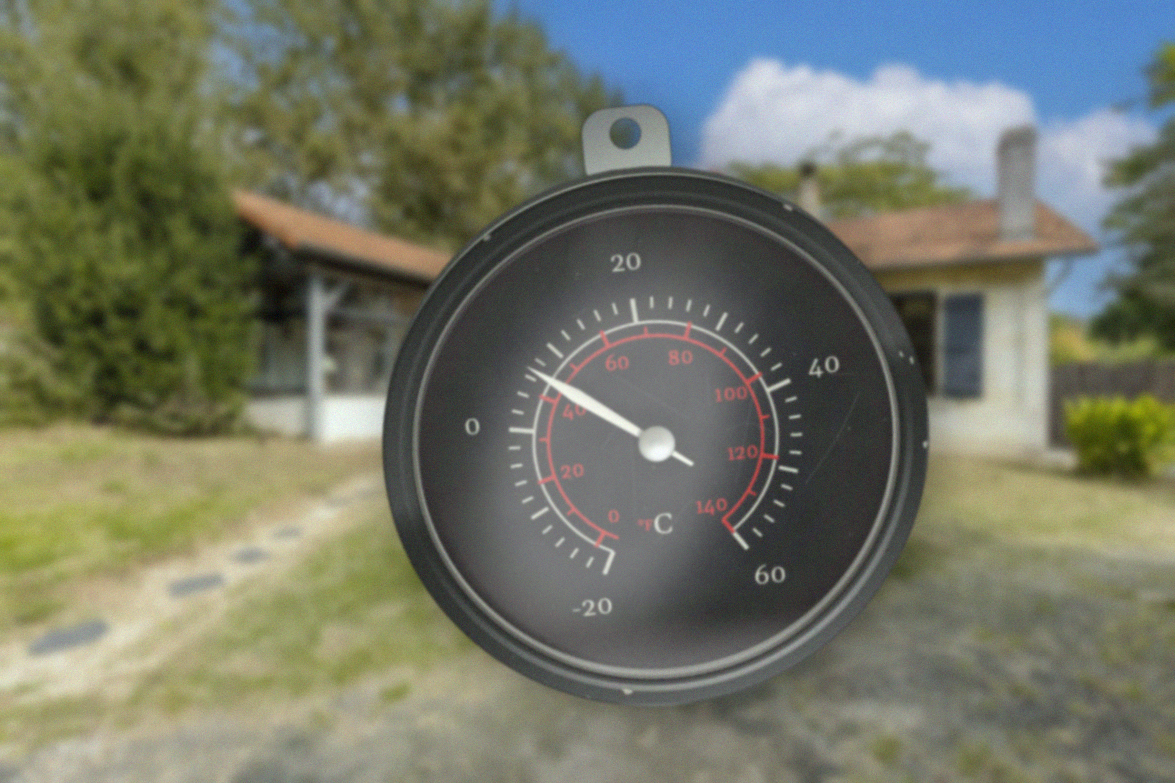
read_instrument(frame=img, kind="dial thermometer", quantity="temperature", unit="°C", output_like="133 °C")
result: 7 °C
